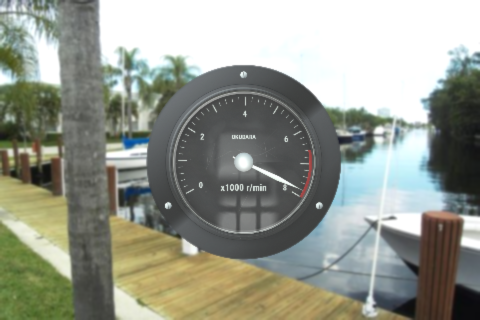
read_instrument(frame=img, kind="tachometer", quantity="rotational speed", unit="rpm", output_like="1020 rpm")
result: 7800 rpm
